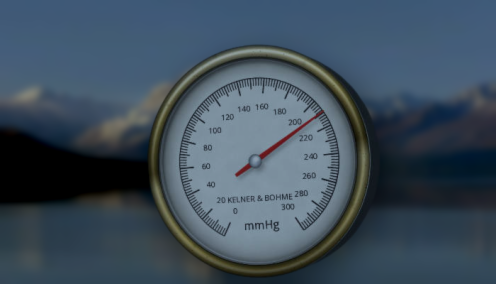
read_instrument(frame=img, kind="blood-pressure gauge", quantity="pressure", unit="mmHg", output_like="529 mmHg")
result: 210 mmHg
